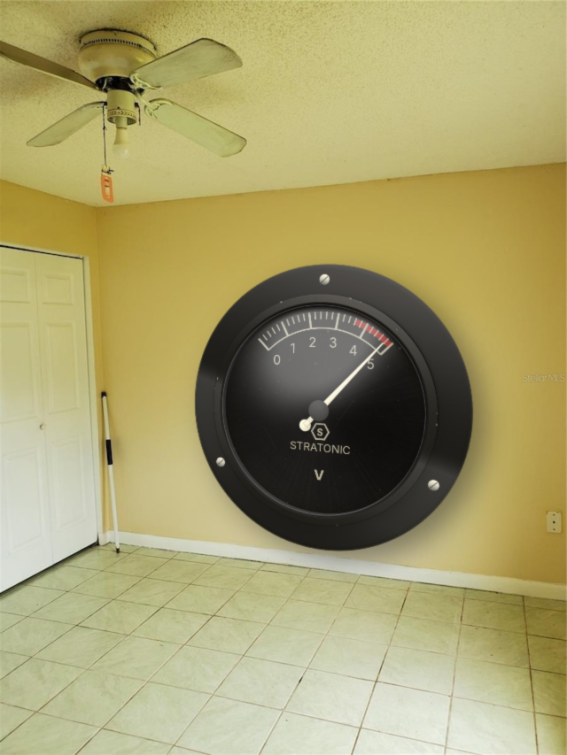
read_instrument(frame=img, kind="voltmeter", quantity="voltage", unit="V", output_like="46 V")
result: 4.8 V
